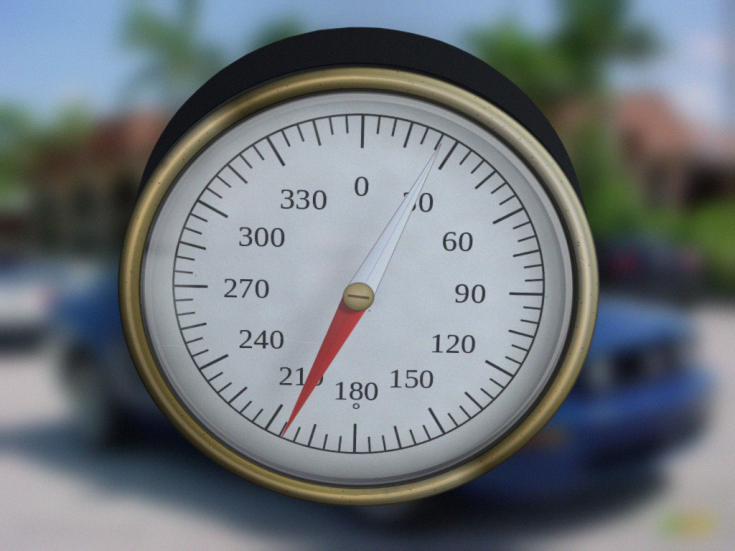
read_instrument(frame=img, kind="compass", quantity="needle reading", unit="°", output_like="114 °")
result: 205 °
